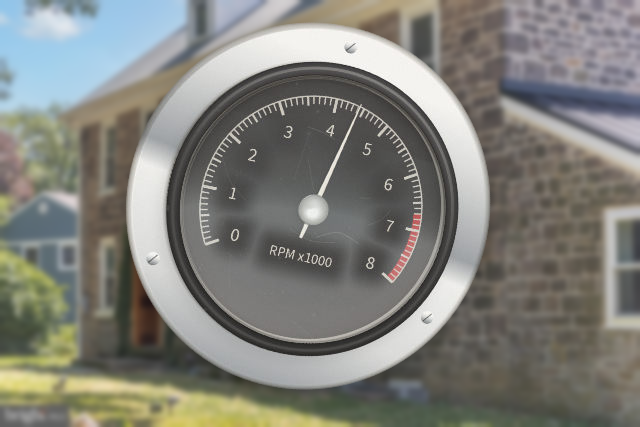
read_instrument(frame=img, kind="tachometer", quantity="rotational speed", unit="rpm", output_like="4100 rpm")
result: 4400 rpm
